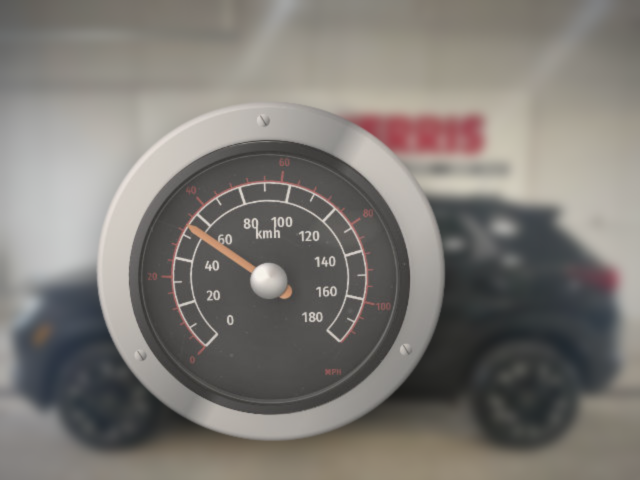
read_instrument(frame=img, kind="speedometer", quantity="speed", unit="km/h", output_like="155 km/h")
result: 55 km/h
